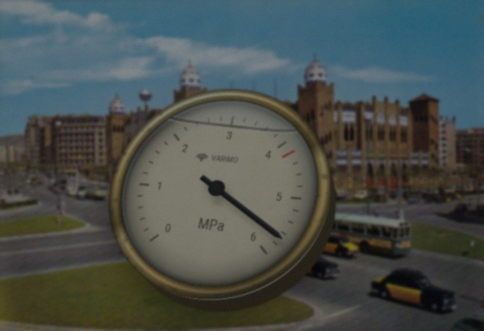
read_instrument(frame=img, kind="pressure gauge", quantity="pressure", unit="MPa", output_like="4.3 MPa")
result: 5.7 MPa
